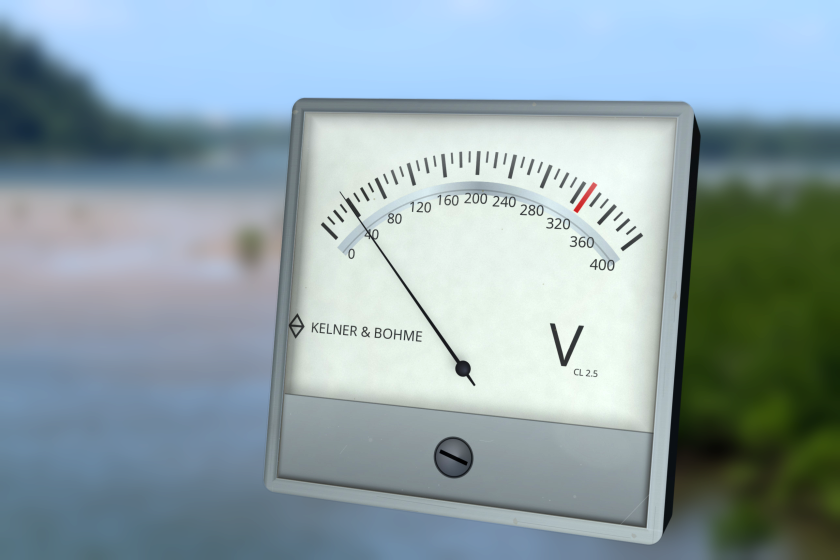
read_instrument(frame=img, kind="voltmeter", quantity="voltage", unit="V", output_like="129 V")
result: 40 V
